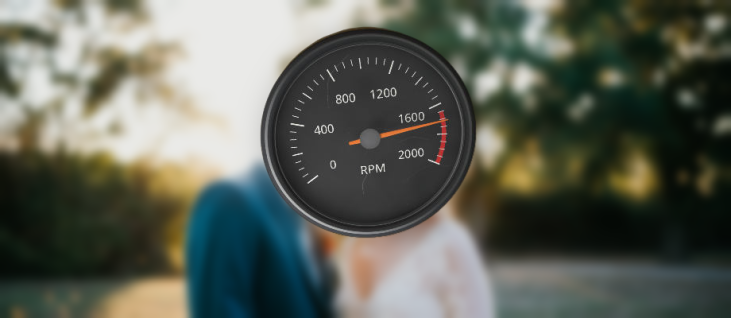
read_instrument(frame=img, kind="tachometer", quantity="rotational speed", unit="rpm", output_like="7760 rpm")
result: 1700 rpm
